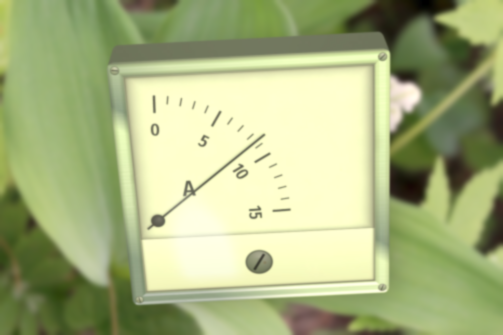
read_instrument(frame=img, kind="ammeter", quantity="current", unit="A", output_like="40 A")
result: 8.5 A
